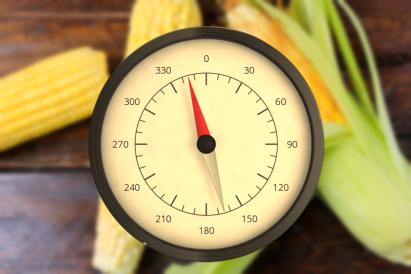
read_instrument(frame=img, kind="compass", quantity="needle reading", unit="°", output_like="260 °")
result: 345 °
